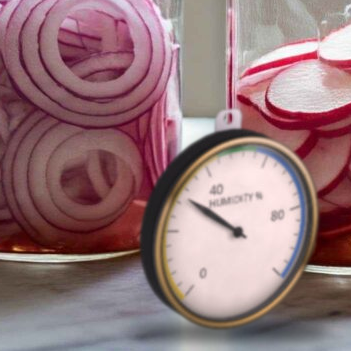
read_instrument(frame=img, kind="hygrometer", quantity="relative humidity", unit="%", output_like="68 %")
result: 30 %
